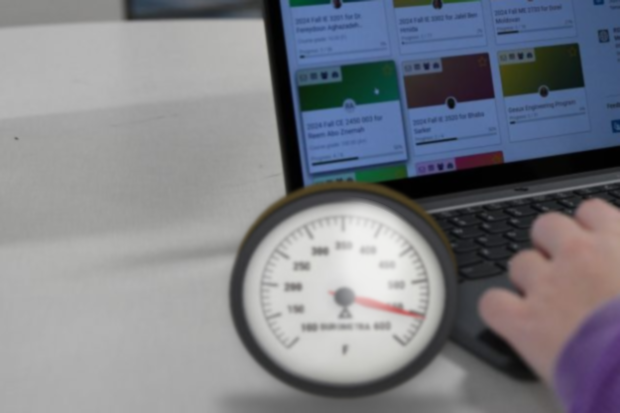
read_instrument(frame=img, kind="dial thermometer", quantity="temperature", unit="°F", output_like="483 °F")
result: 550 °F
